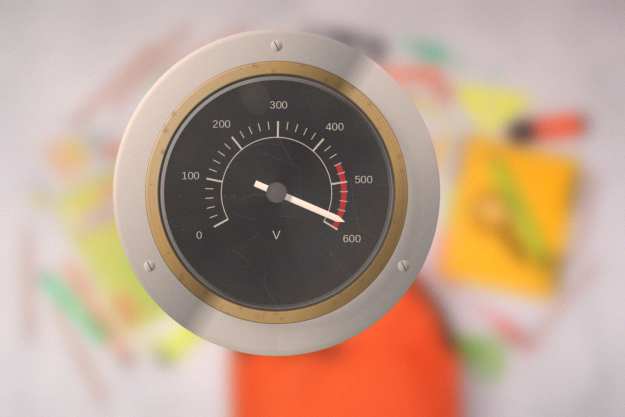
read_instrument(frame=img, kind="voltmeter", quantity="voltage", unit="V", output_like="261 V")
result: 580 V
